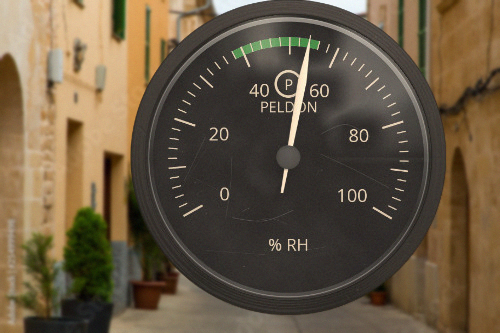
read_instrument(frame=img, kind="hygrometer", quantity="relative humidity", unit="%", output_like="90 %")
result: 54 %
